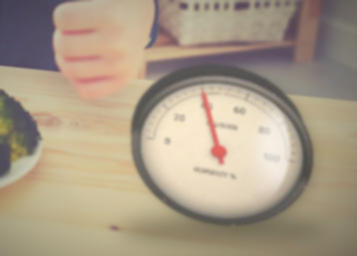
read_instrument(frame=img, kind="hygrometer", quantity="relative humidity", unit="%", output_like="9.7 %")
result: 40 %
